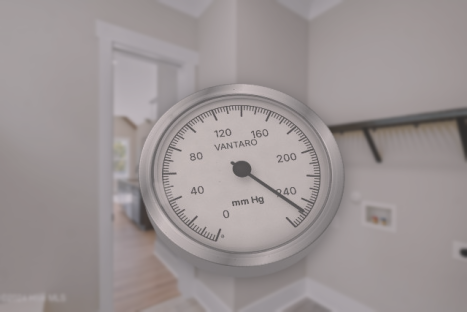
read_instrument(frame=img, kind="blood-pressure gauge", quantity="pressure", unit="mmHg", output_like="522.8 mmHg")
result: 250 mmHg
